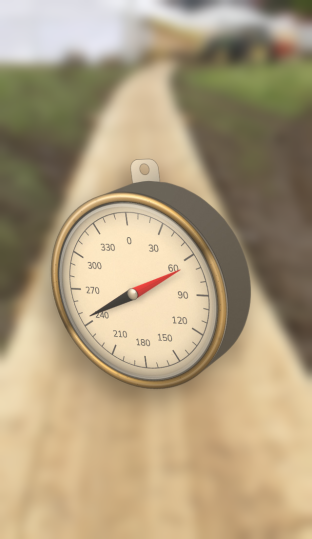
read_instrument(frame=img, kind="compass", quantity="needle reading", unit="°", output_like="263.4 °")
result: 65 °
